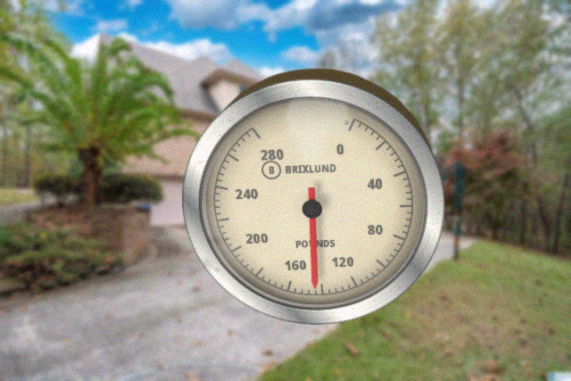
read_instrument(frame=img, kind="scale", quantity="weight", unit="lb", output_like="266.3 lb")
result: 144 lb
